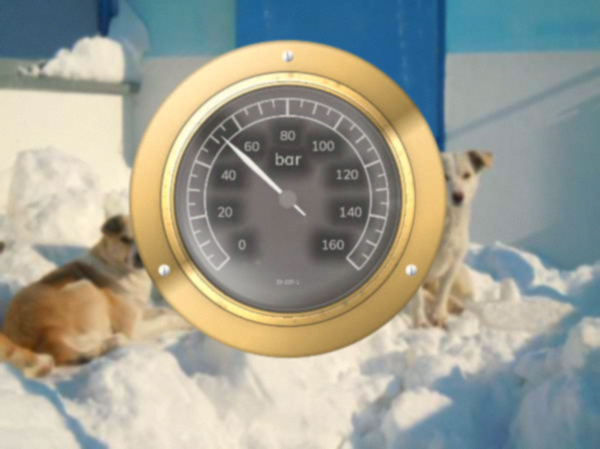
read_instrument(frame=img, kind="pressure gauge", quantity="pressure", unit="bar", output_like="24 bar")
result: 52.5 bar
